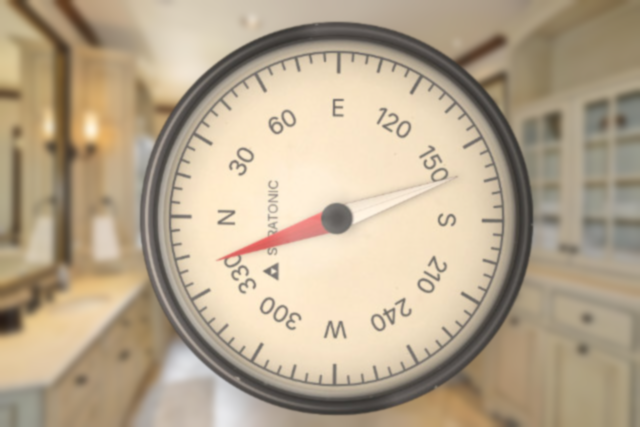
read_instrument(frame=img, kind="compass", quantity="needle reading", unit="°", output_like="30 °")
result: 340 °
